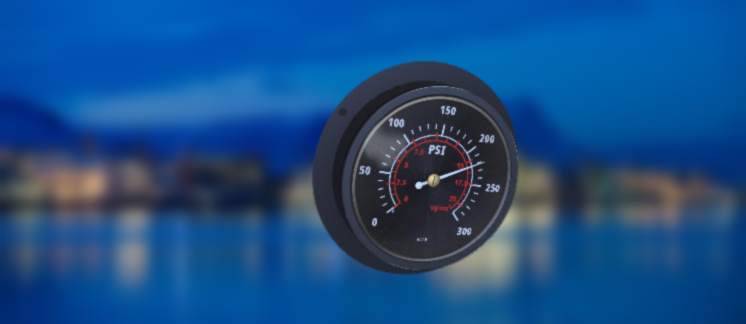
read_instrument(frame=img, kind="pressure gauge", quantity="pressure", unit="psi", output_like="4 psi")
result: 220 psi
